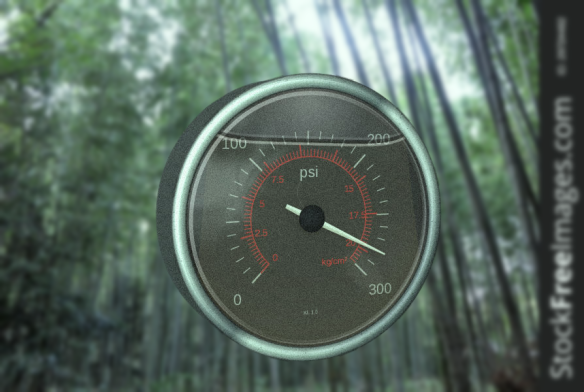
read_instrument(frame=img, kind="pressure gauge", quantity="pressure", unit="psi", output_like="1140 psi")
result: 280 psi
